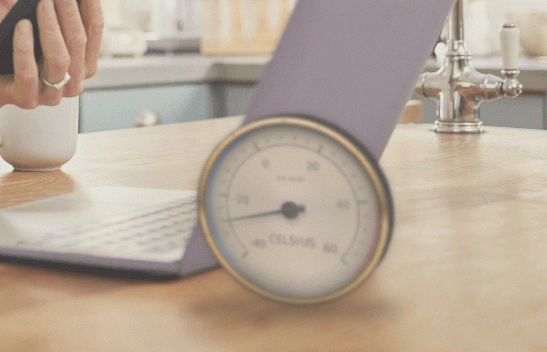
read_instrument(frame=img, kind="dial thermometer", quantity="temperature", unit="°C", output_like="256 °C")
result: -28 °C
